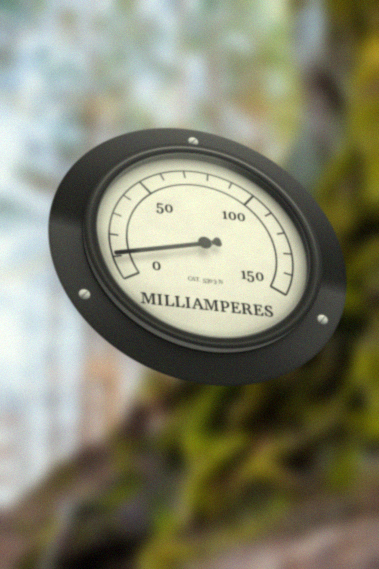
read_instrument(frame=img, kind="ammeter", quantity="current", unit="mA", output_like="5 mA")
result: 10 mA
